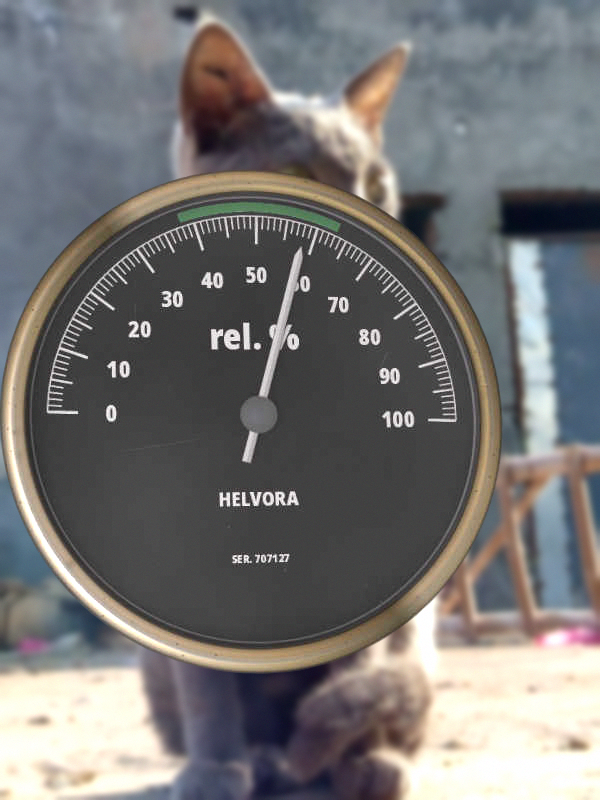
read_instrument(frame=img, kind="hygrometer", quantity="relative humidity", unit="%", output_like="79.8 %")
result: 58 %
